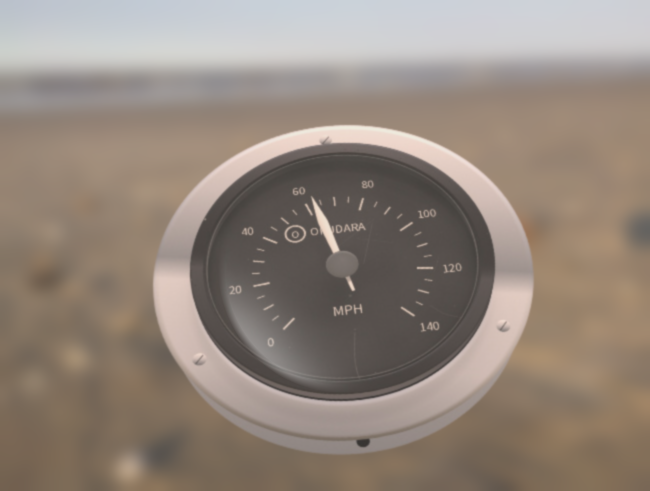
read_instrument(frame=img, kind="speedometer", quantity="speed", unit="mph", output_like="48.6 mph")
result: 62.5 mph
